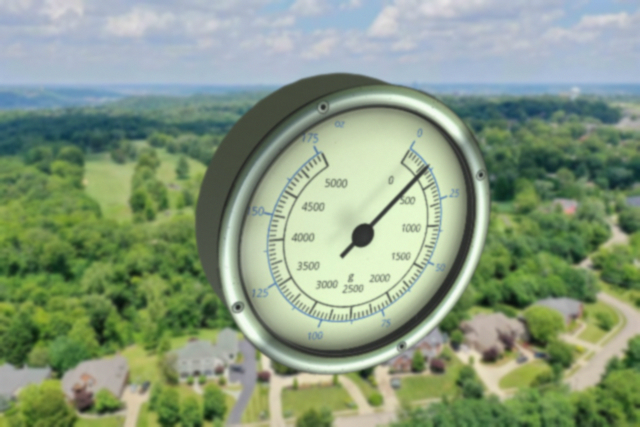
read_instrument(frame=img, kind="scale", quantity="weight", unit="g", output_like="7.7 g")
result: 250 g
